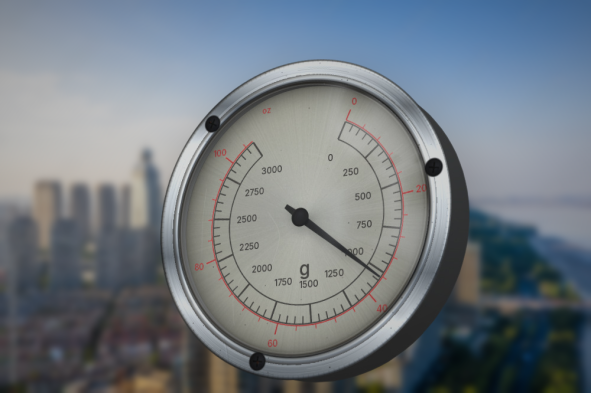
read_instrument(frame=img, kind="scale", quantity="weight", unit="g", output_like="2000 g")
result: 1025 g
